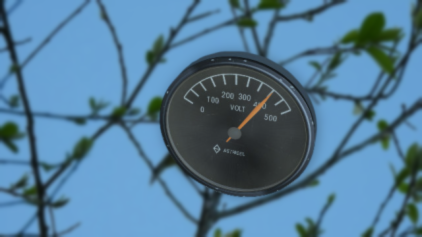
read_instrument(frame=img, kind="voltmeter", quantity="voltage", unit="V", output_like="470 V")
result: 400 V
